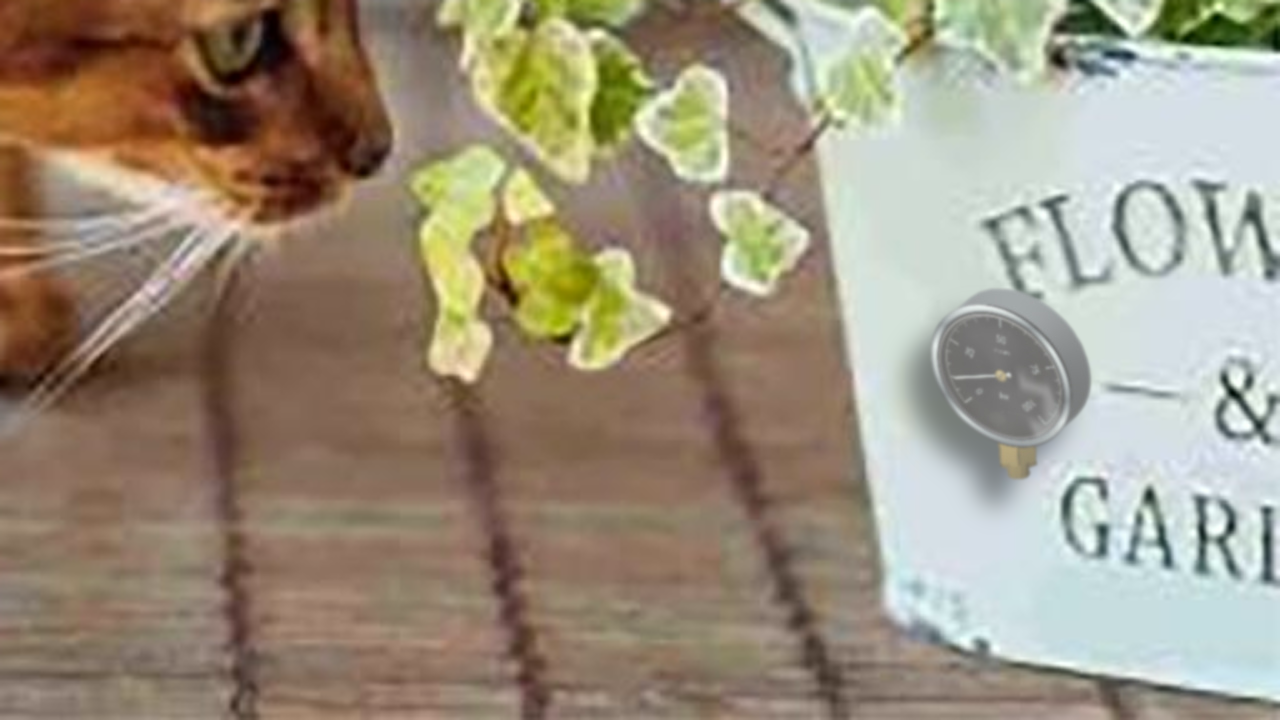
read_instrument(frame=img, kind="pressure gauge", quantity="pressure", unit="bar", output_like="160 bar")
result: 10 bar
